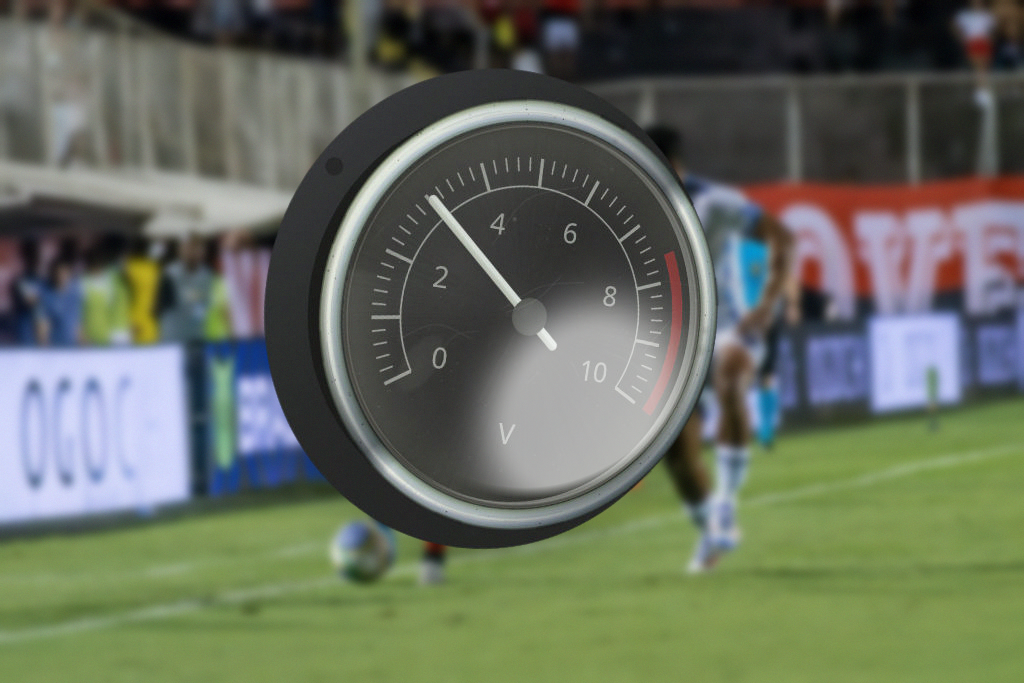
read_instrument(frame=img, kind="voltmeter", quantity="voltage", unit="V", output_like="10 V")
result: 3 V
